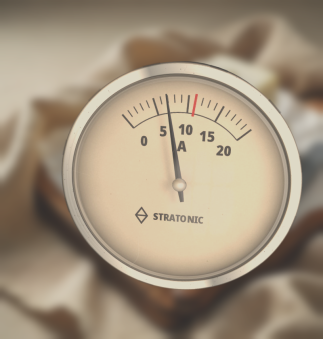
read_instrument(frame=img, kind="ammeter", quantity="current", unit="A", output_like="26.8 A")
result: 7 A
